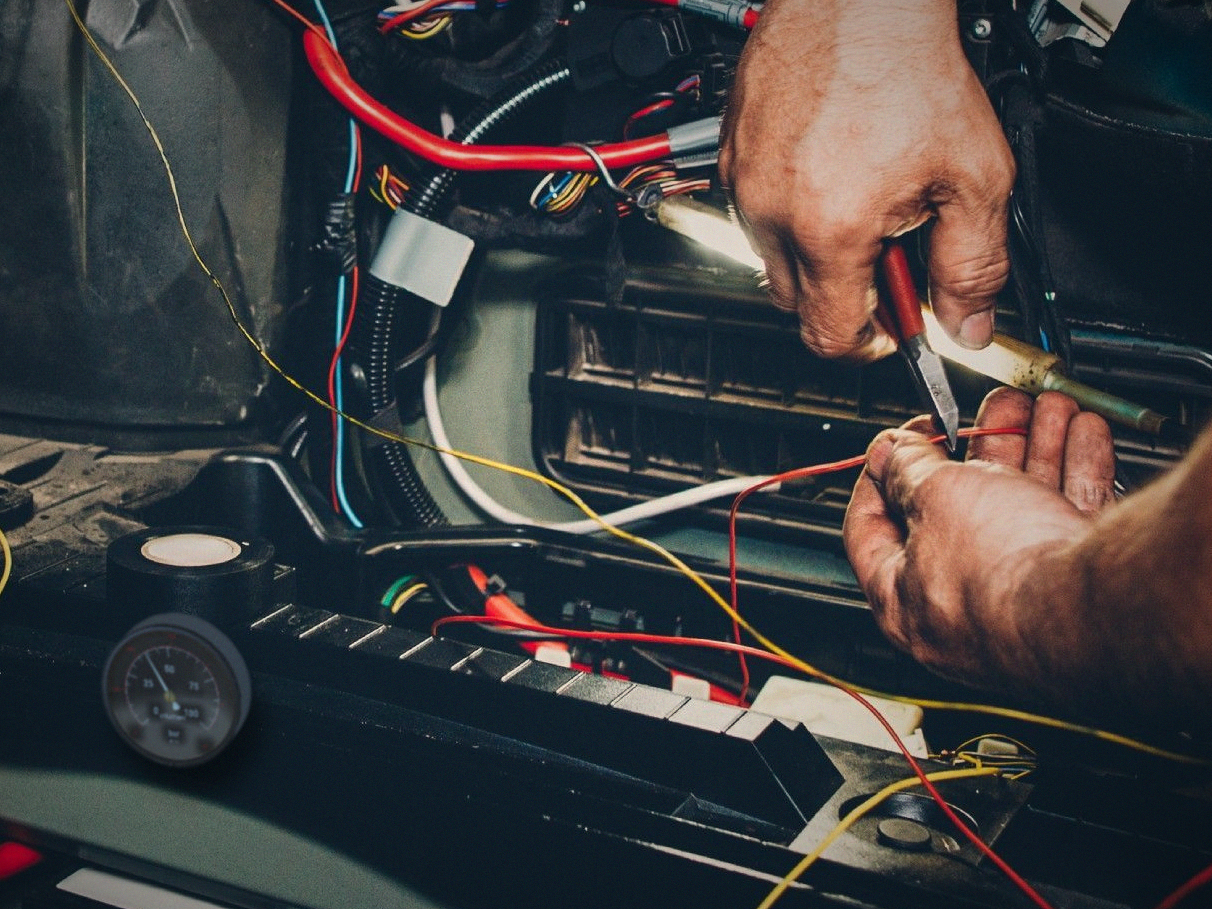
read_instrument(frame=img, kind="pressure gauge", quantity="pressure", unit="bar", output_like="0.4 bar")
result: 40 bar
